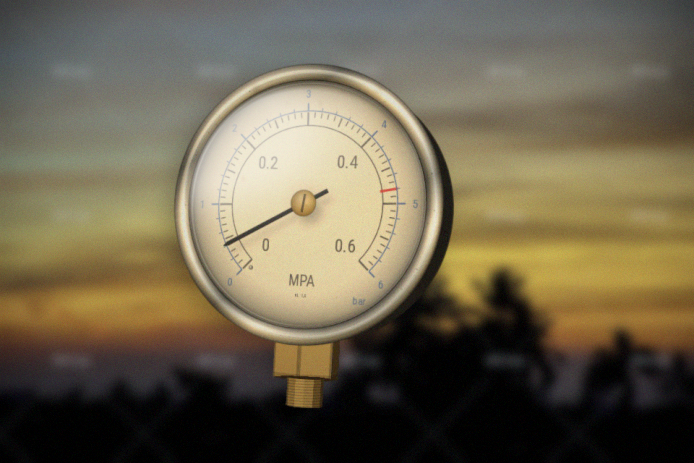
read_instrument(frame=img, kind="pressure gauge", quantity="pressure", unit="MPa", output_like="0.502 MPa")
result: 0.04 MPa
